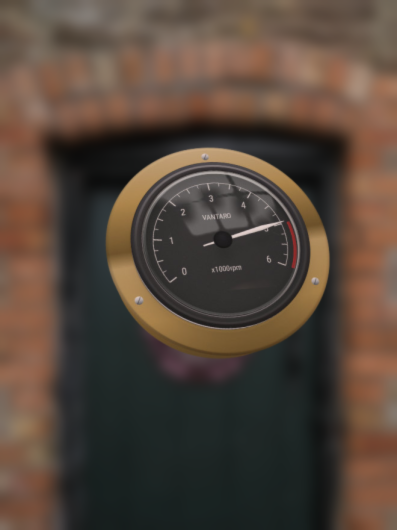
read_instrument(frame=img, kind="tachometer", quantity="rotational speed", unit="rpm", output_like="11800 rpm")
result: 5000 rpm
